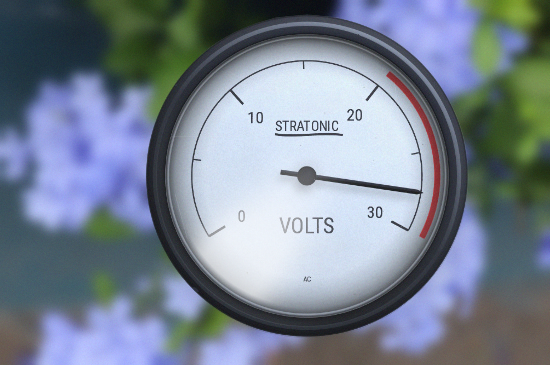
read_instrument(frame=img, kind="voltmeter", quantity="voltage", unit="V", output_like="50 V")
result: 27.5 V
